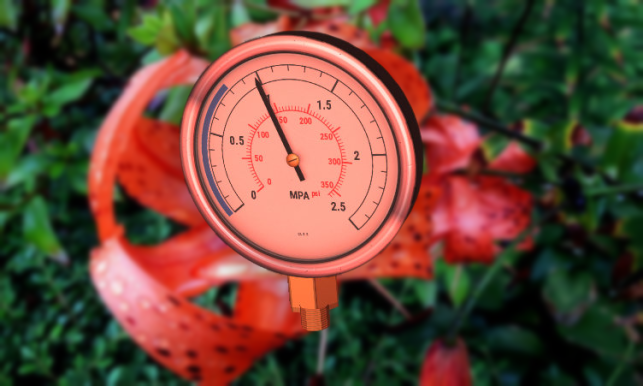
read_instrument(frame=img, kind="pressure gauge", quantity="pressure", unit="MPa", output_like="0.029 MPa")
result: 1 MPa
